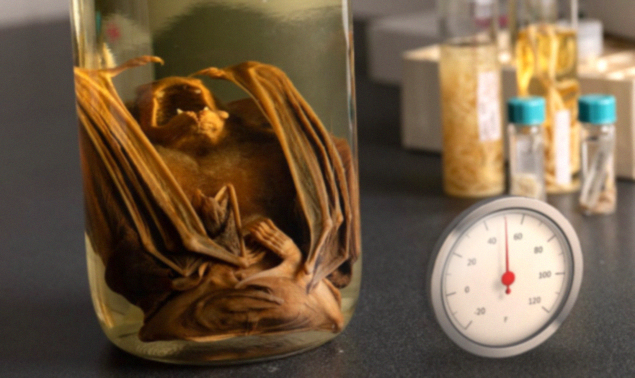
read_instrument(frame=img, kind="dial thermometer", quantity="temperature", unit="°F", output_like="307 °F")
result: 50 °F
